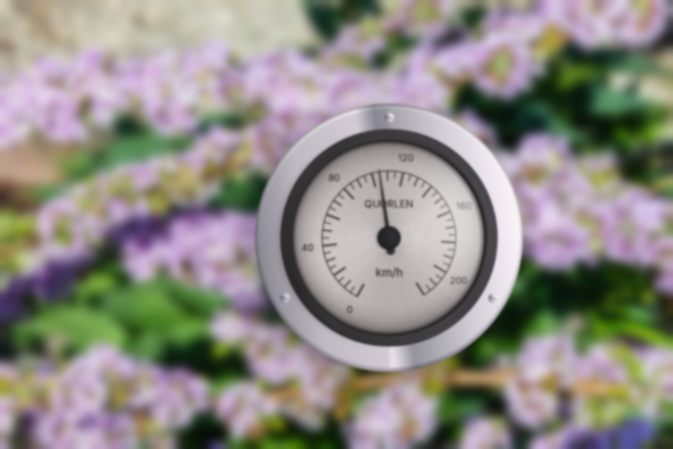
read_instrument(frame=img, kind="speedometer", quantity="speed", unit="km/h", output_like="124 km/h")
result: 105 km/h
